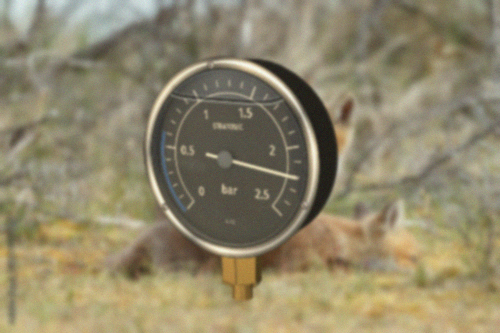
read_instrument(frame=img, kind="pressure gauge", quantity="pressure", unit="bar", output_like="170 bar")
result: 2.2 bar
